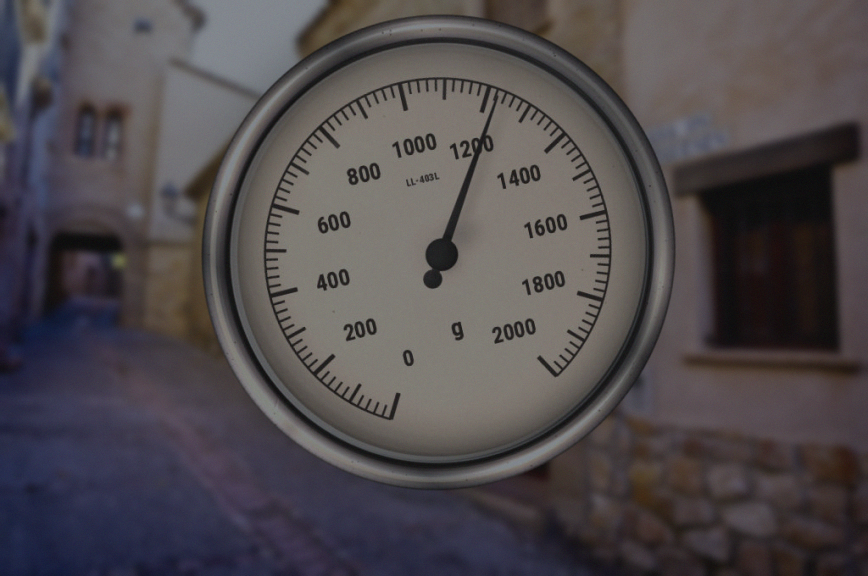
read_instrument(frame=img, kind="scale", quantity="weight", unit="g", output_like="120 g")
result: 1220 g
